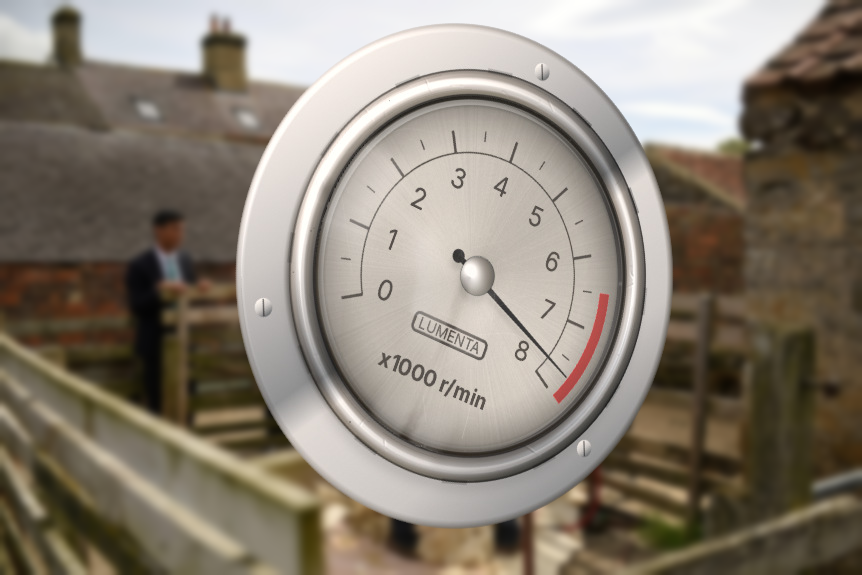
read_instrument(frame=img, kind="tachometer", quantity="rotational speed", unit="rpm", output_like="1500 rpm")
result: 7750 rpm
